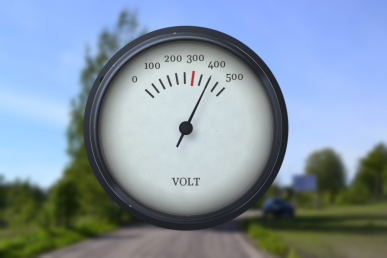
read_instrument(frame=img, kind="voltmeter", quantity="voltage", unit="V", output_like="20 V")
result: 400 V
